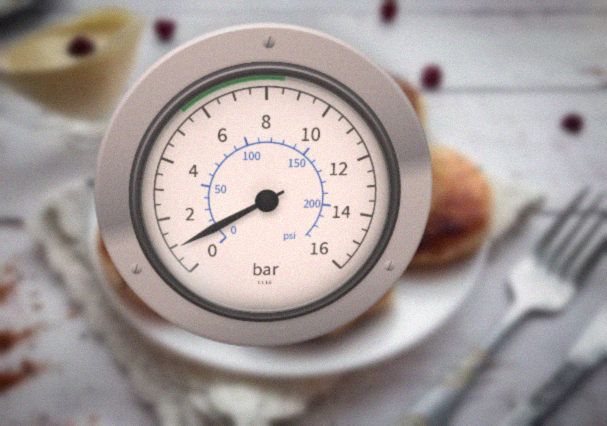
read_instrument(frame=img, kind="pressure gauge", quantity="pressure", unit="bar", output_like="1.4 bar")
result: 1 bar
